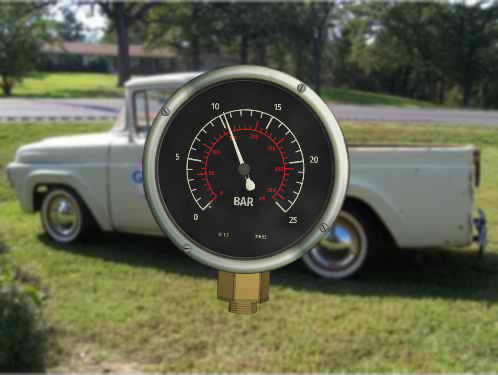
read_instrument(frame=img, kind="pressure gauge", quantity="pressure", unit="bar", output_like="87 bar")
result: 10.5 bar
